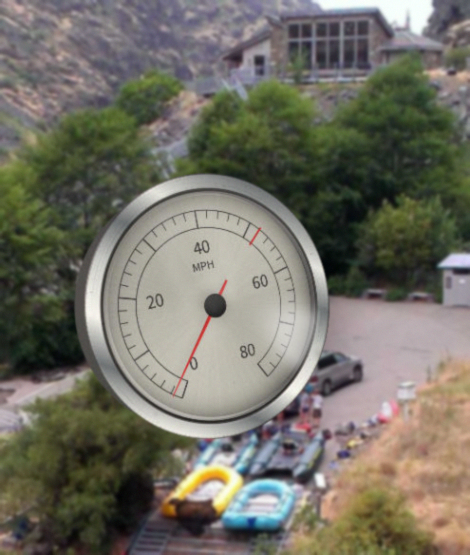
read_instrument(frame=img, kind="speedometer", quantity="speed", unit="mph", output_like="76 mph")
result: 2 mph
